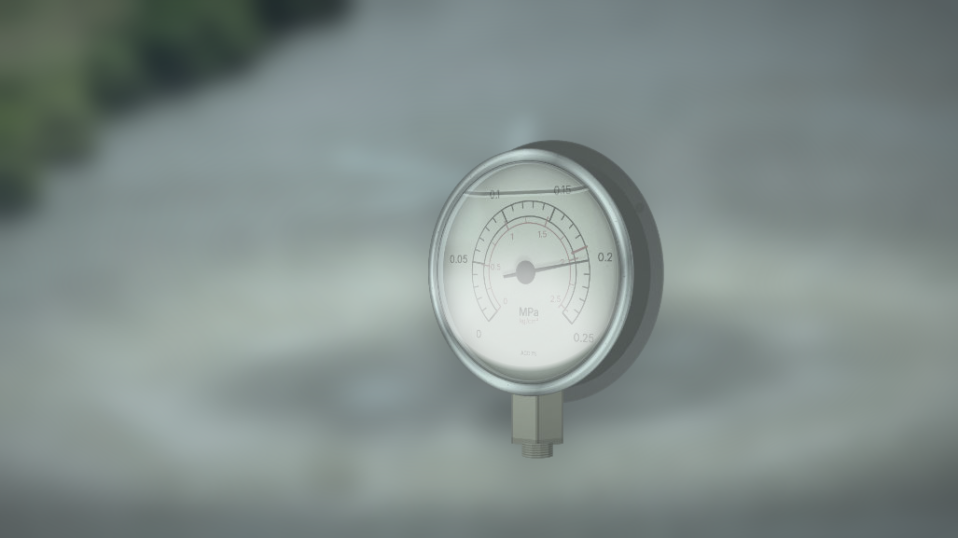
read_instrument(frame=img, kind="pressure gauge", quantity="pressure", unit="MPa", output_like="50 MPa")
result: 0.2 MPa
